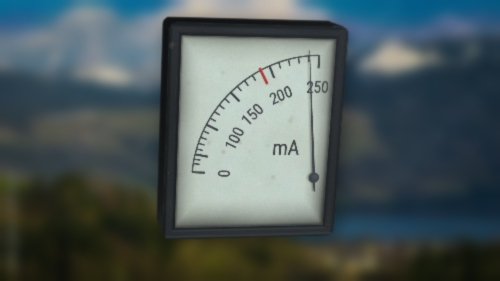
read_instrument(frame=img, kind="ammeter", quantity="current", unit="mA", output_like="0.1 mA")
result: 240 mA
